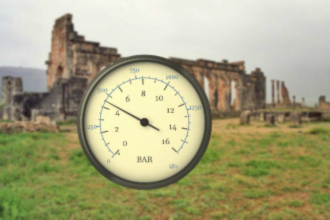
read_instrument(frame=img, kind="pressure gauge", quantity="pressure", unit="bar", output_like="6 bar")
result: 4.5 bar
